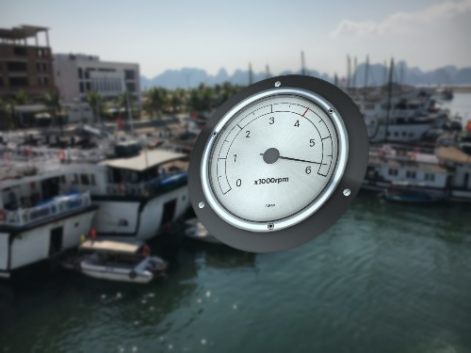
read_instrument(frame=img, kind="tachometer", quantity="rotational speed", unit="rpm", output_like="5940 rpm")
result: 5750 rpm
